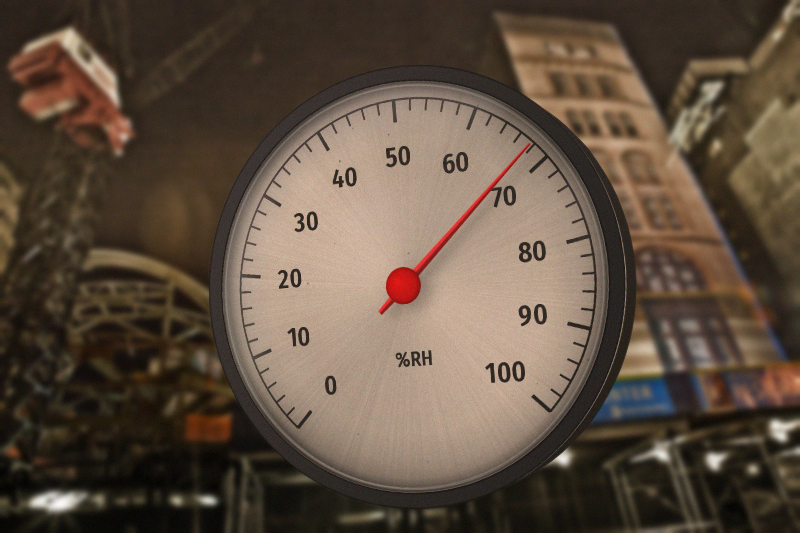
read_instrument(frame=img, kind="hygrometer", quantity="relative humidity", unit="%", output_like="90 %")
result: 68 %
